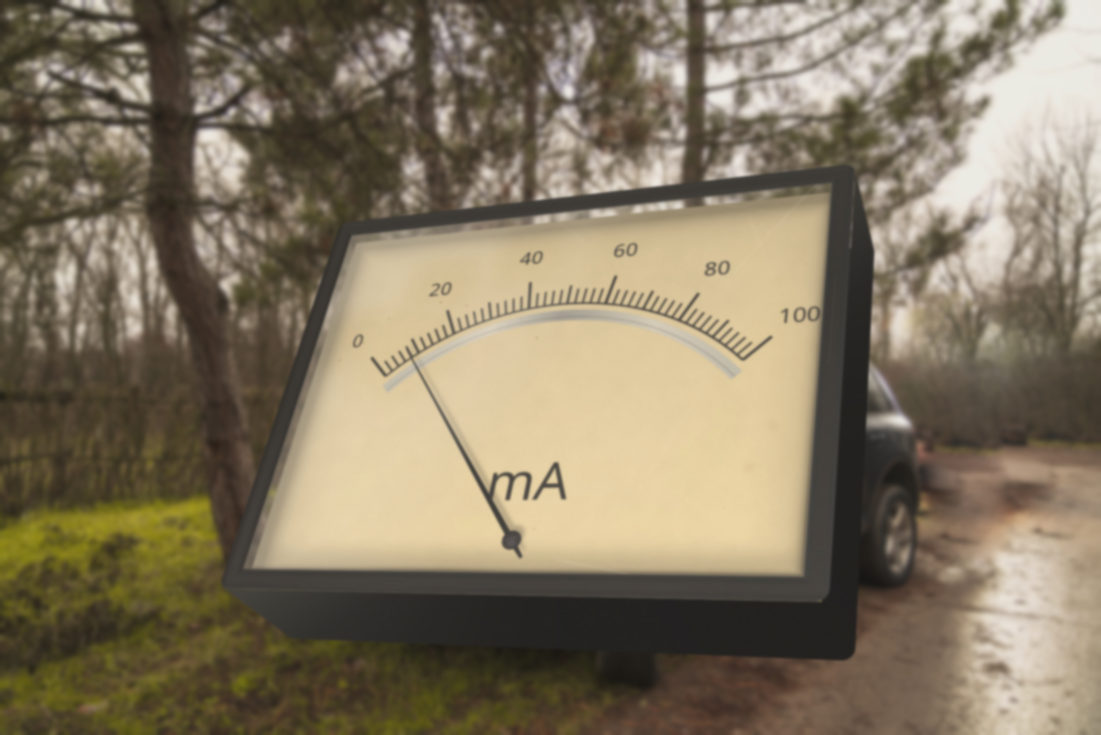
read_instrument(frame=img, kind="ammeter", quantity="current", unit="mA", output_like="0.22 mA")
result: 8 mA
